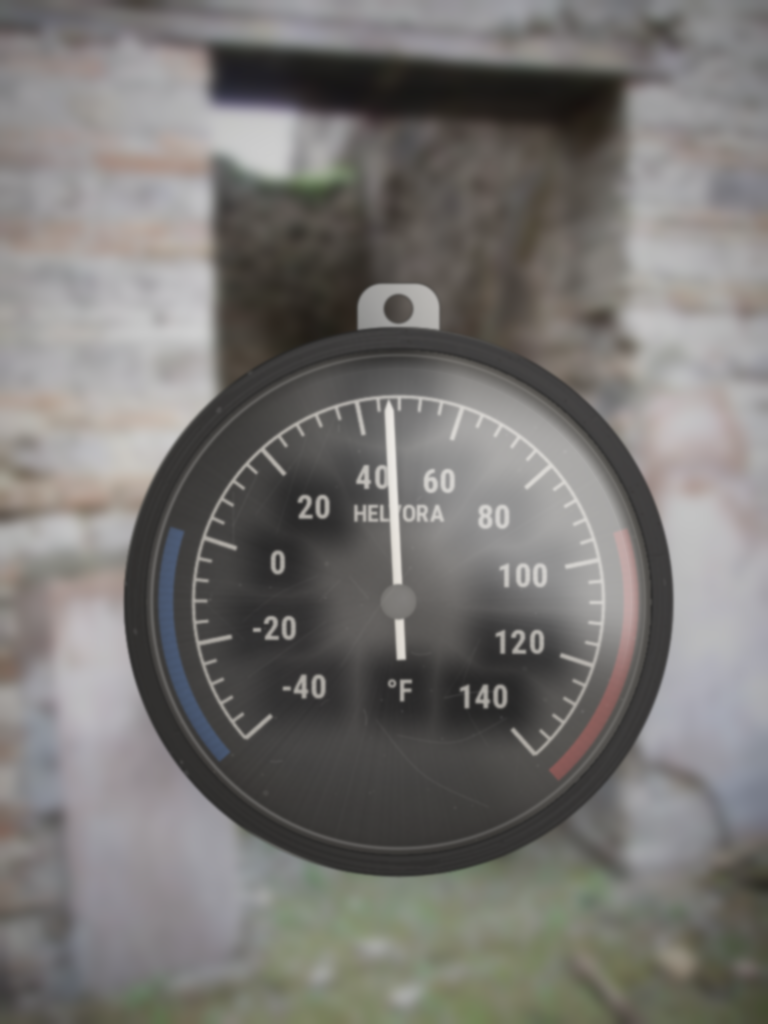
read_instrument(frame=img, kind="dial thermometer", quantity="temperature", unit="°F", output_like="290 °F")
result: 46 °F
